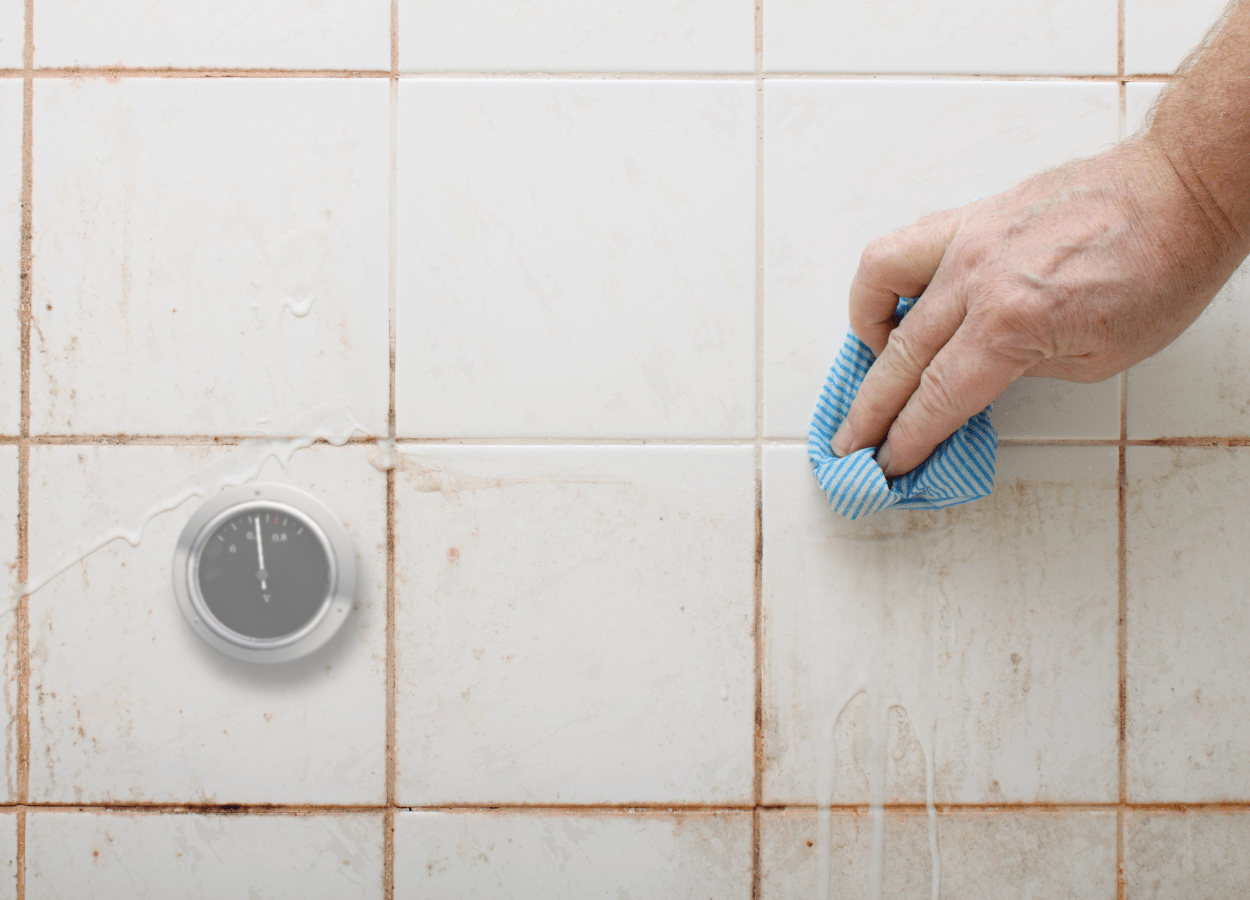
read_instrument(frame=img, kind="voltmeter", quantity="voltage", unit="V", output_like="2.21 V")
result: 0.5 V
